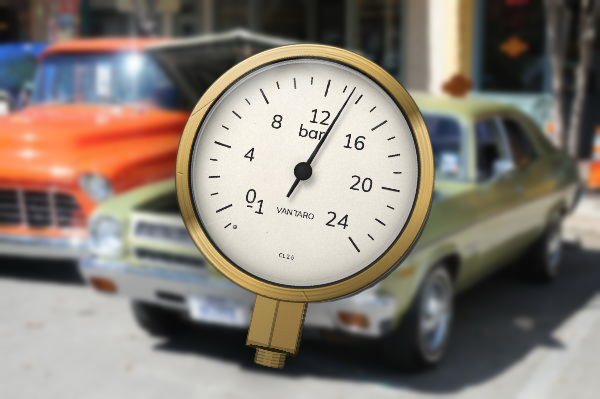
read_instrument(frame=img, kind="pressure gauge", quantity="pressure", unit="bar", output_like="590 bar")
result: 13.5 bar
